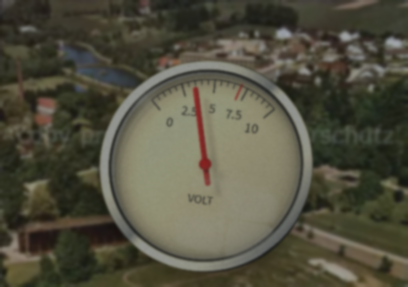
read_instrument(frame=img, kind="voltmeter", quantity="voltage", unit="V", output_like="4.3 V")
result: 3.5 V
